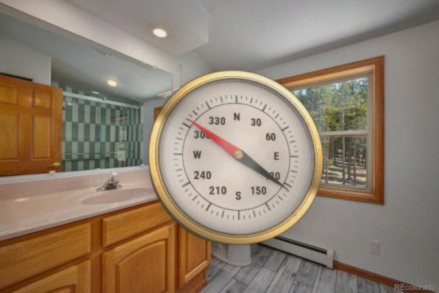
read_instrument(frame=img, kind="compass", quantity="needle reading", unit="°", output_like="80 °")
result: 305 °
